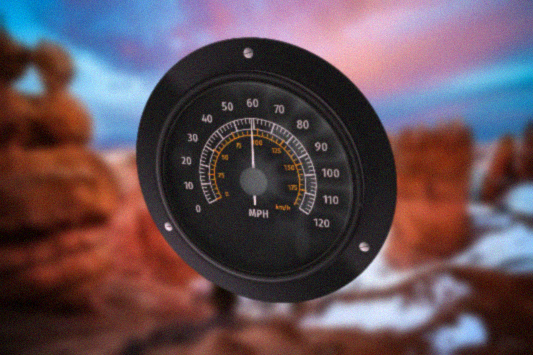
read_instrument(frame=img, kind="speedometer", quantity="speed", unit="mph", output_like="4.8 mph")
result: 60 mph
